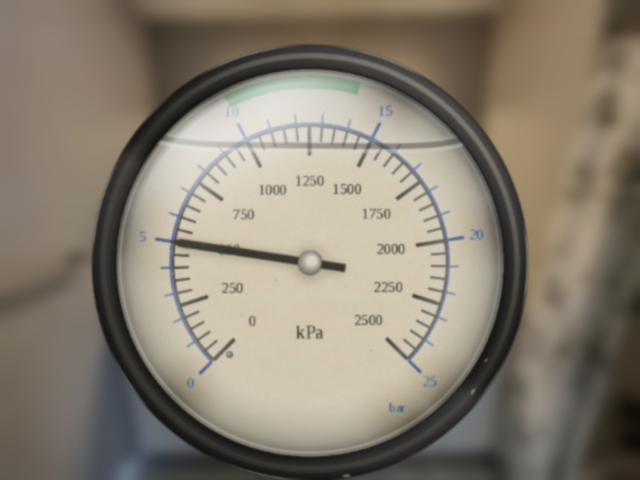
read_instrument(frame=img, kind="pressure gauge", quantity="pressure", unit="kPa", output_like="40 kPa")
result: 500 kPa
